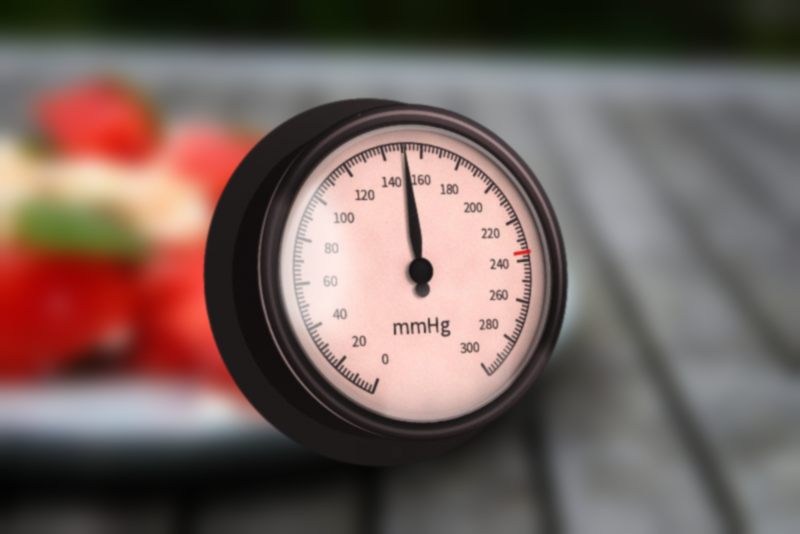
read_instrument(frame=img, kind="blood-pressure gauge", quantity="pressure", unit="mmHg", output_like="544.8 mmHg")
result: 150 mmHg
